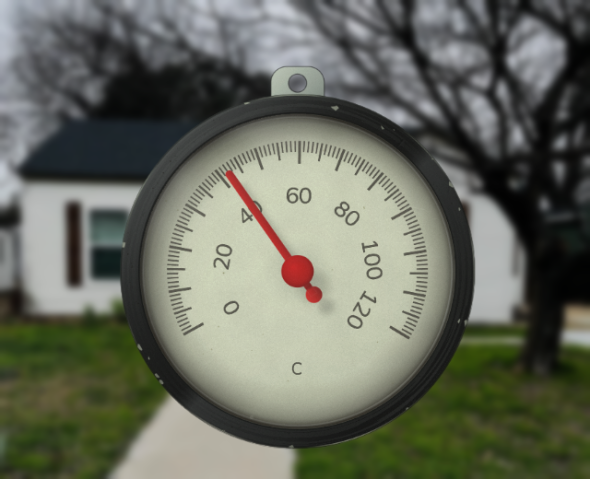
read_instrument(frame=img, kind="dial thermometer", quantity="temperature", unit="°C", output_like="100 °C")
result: 42 °C
